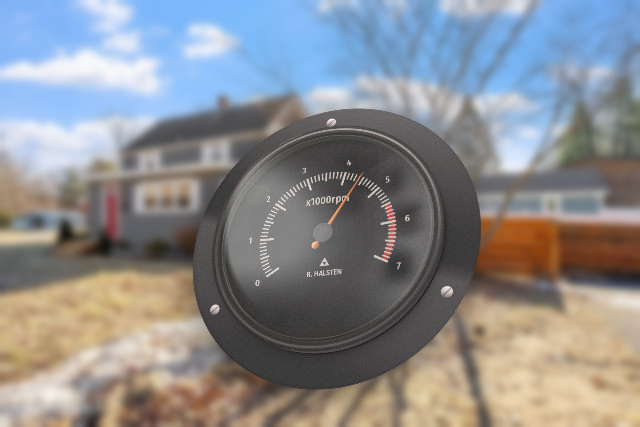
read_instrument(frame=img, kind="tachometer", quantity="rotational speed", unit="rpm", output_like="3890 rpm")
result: 4500 rpm
